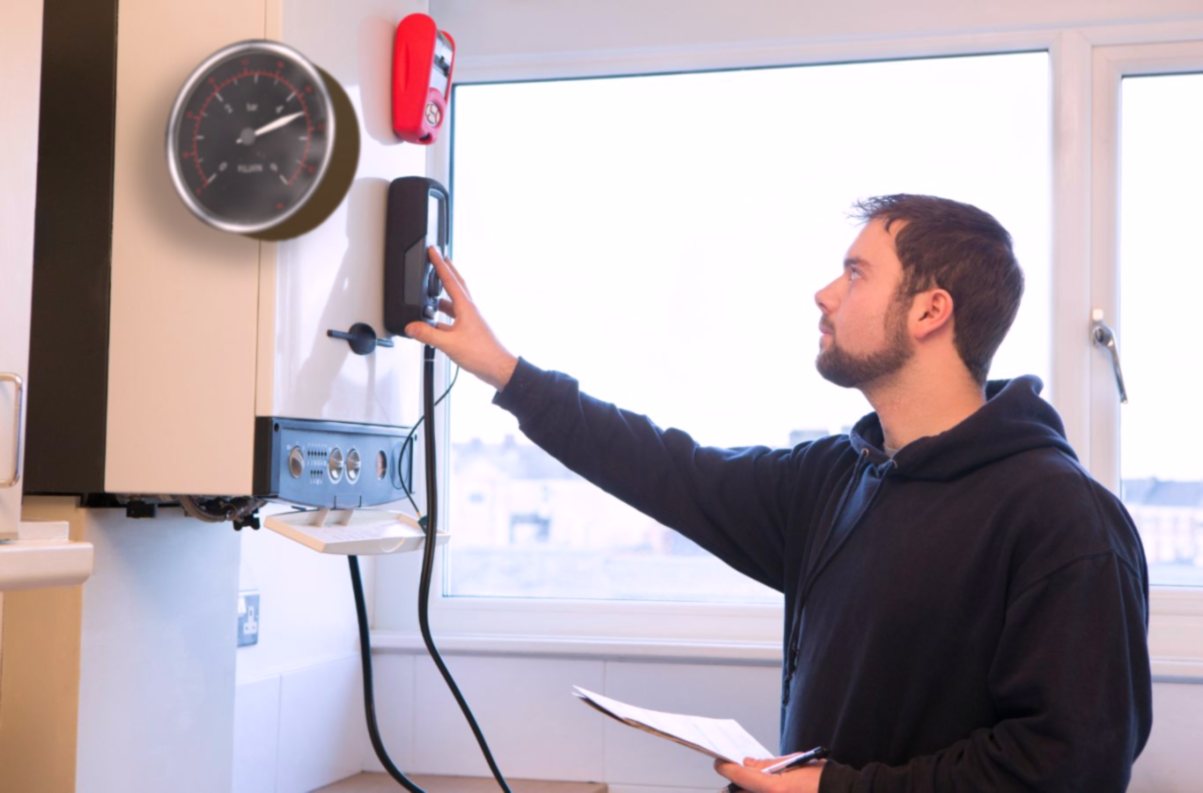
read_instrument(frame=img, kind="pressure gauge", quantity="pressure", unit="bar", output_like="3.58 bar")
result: 4.5 bar
